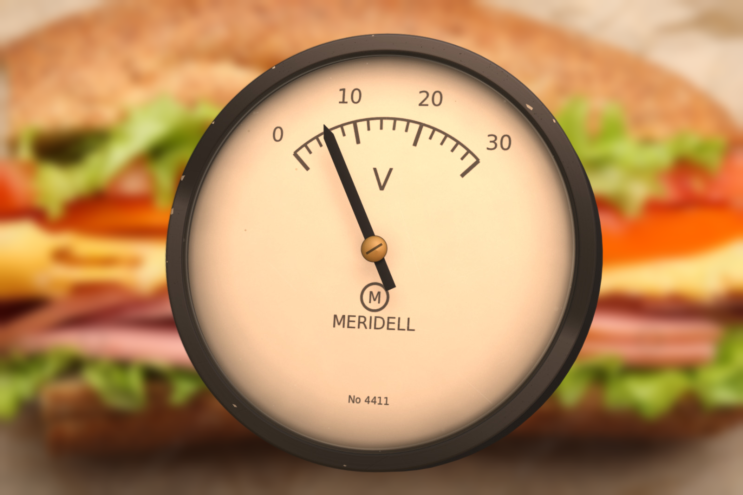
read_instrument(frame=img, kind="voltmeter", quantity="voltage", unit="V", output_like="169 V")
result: 6 V
